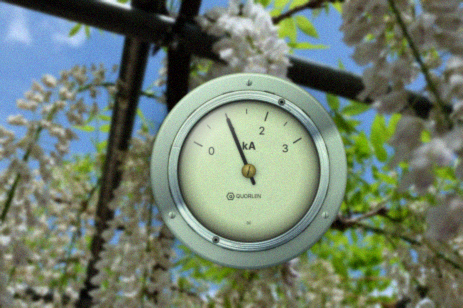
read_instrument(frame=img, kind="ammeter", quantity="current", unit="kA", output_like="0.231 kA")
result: 1 kA
